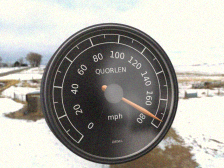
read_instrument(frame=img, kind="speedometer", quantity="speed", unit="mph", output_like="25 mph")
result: 175 mph
